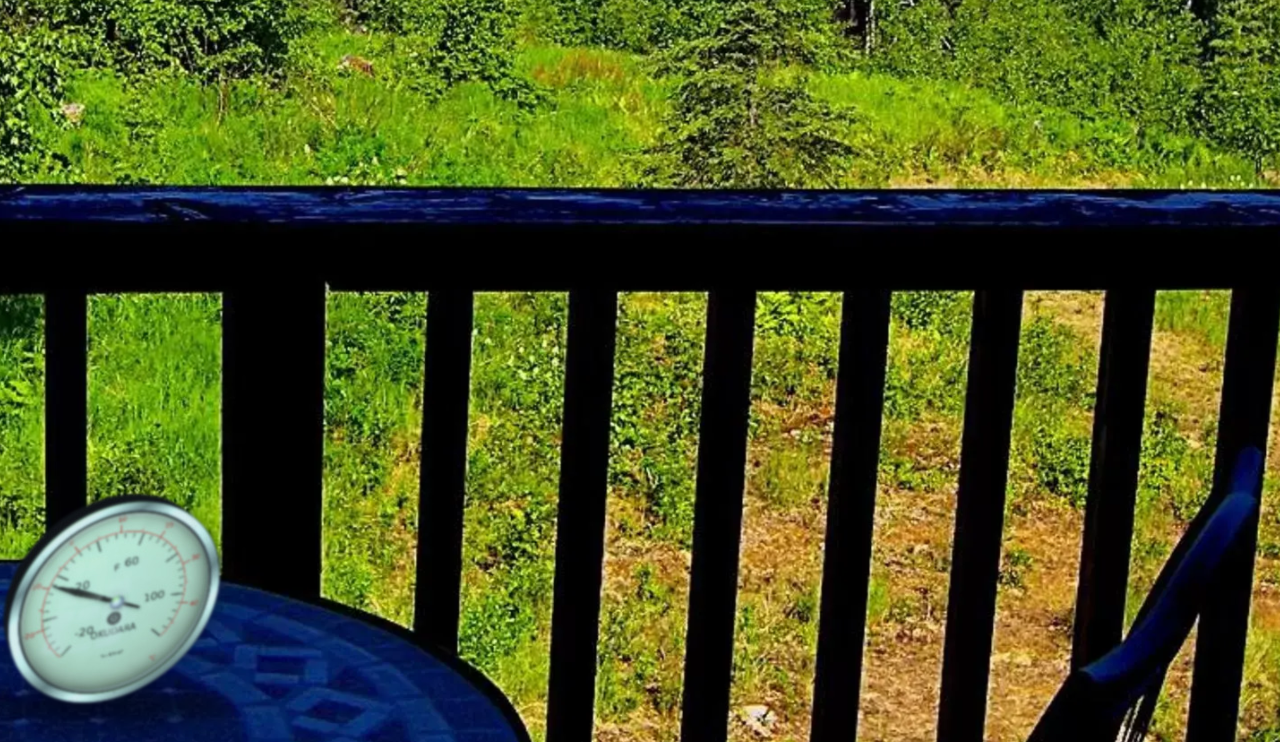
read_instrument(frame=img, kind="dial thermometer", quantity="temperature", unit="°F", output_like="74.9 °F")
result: 16 °F
